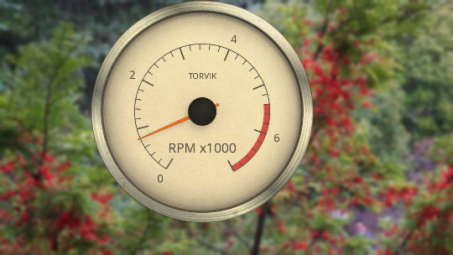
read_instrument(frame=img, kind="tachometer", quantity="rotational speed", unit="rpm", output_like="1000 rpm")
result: 800 rpm
